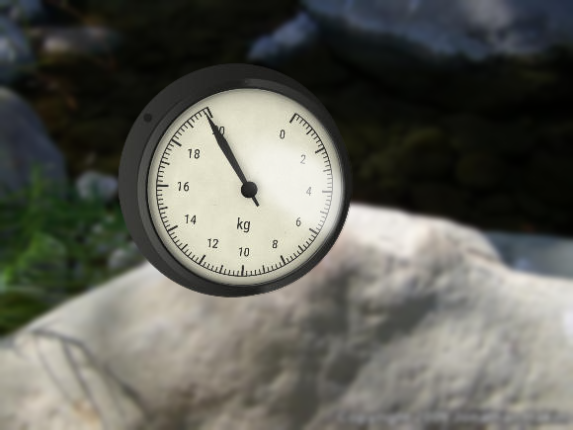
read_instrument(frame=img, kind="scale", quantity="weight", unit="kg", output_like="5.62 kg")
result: 19.8 kg
